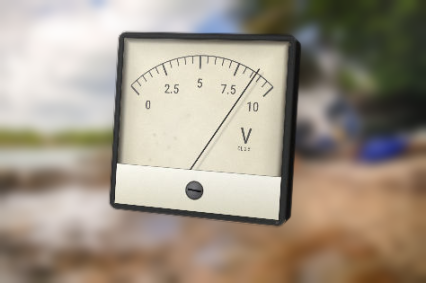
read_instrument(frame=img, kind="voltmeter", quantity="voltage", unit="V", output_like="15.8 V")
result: 8.75 V
